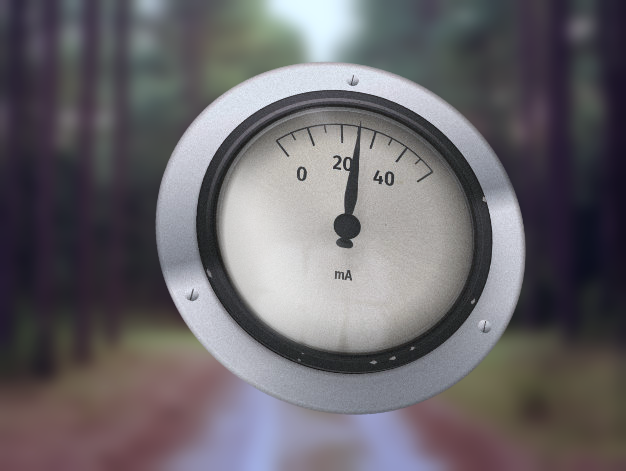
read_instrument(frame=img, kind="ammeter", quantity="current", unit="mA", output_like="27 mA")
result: 25 mA
